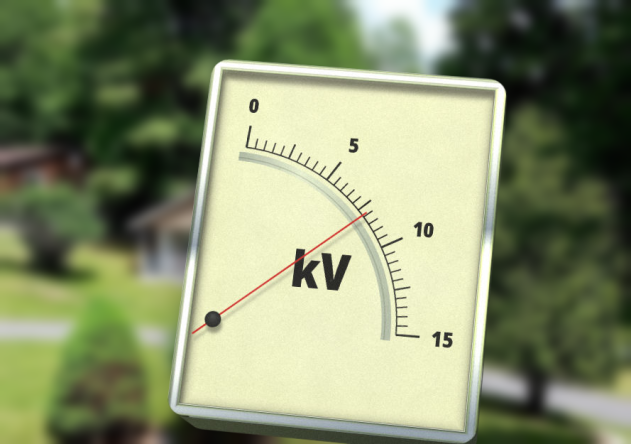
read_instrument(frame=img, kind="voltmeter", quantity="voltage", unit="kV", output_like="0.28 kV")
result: 8 kV
